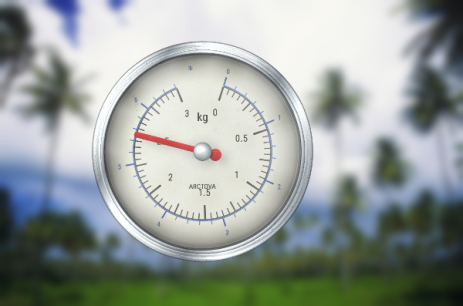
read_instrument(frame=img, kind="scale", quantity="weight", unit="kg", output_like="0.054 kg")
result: 2.5 kg
